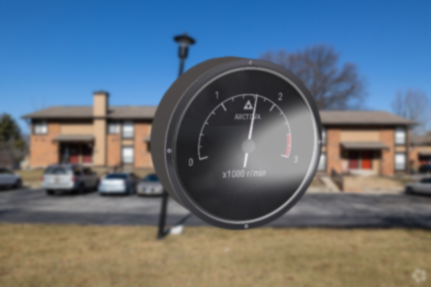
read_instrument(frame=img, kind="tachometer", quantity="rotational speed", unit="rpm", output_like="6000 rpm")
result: 1600 rpm
